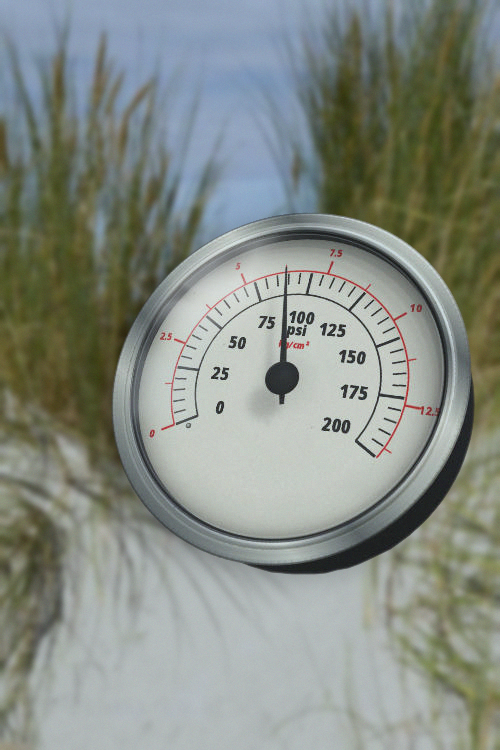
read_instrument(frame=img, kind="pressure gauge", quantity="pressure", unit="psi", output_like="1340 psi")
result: 90 psi
